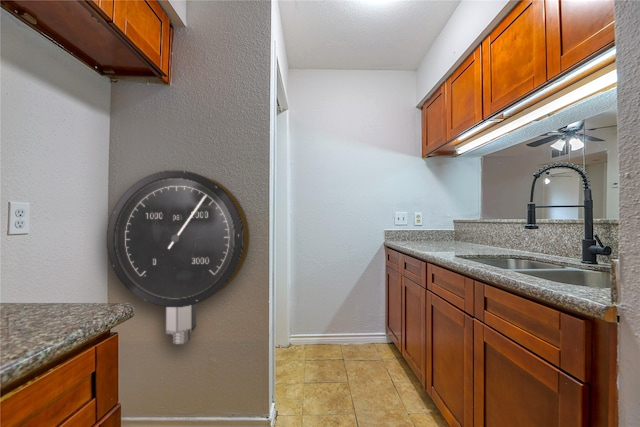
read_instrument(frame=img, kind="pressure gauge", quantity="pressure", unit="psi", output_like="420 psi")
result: 1900 psi
